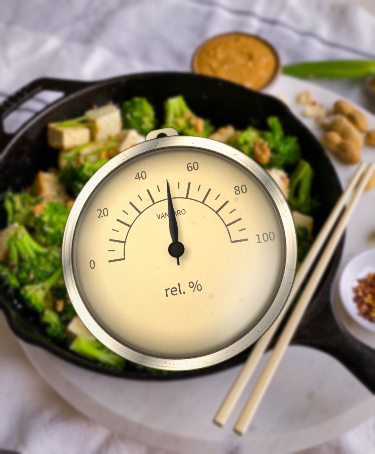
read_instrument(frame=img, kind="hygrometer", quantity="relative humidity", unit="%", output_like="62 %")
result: 50 %
